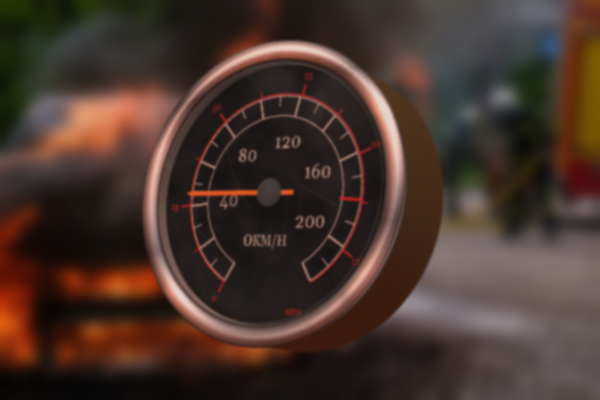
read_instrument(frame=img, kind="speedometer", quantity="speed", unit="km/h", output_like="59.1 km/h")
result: 45 km/h
